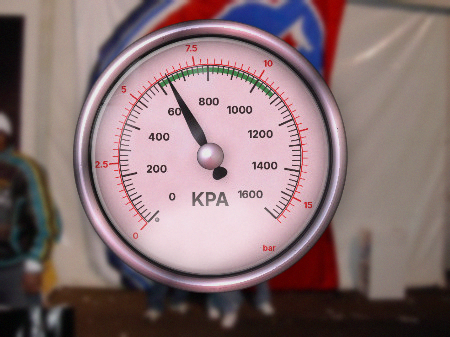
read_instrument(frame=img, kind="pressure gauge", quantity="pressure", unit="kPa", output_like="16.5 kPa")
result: 640 kPa
